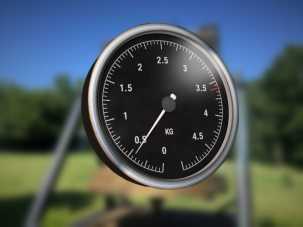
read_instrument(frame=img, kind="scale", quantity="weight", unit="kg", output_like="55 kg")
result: 0.45 kg
